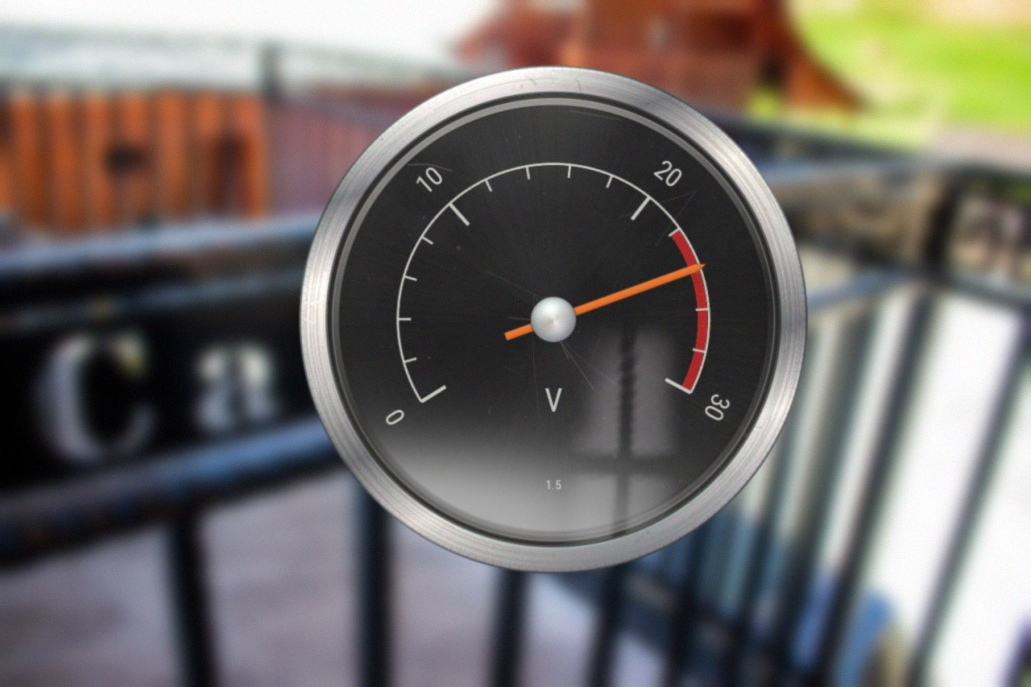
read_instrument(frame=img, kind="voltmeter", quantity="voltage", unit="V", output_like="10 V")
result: 24 V
